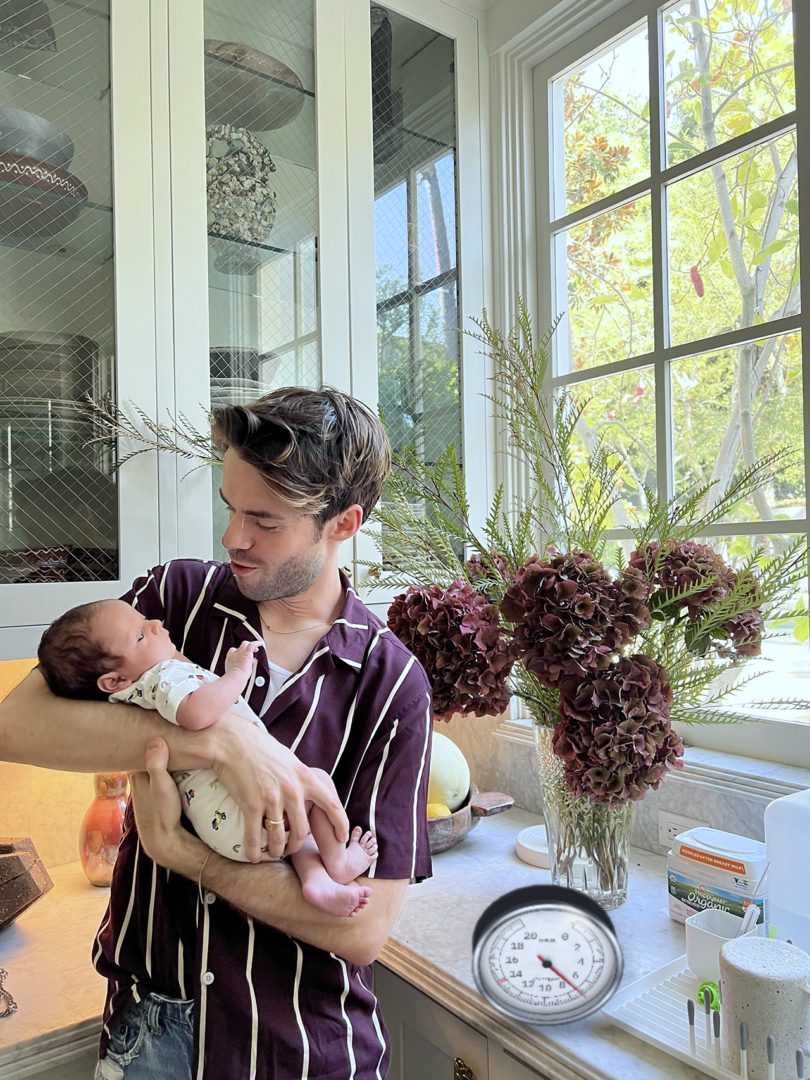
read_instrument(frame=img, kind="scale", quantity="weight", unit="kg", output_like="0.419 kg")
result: 7 kg
